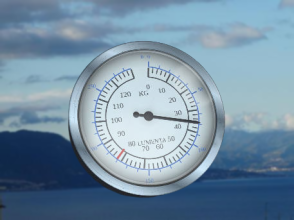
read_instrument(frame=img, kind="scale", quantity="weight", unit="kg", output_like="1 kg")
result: 36 kg
